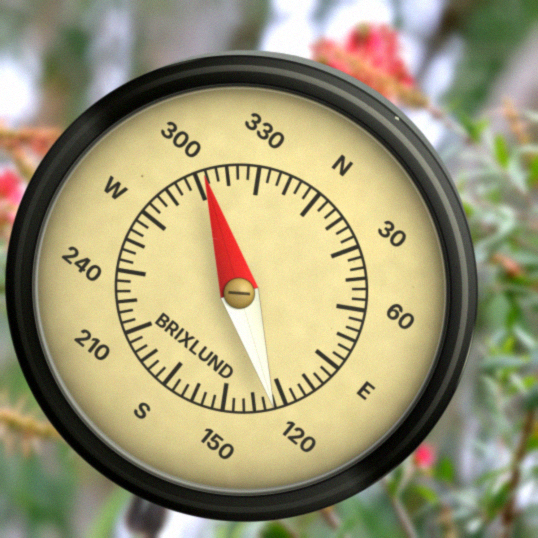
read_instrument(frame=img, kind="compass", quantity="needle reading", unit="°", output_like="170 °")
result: 305 °
